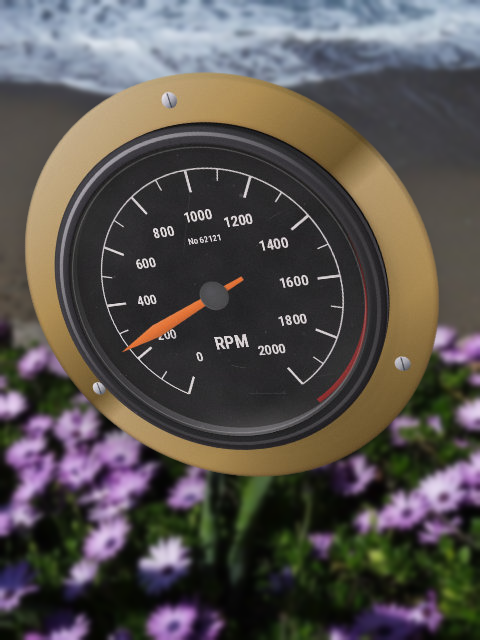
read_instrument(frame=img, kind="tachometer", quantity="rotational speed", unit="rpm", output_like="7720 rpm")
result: 250 rpm
